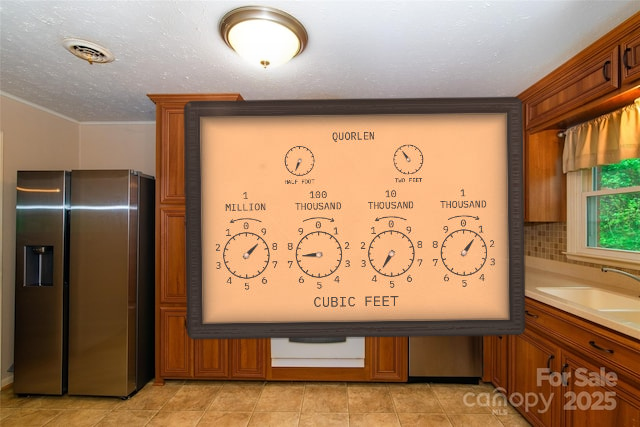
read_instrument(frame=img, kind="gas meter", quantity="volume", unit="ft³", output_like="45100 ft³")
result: 874100 ft³
